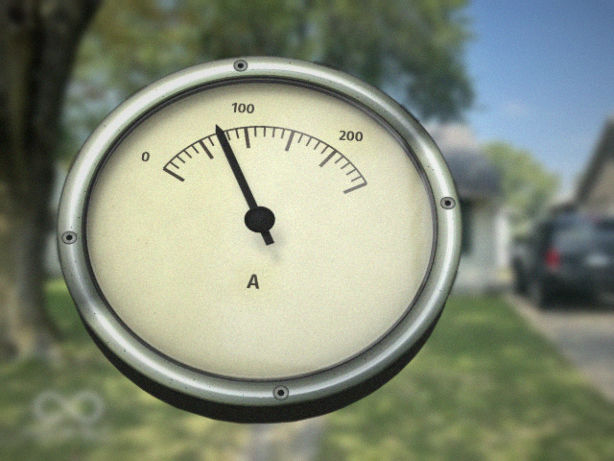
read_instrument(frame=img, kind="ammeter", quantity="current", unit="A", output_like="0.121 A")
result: 70 A
